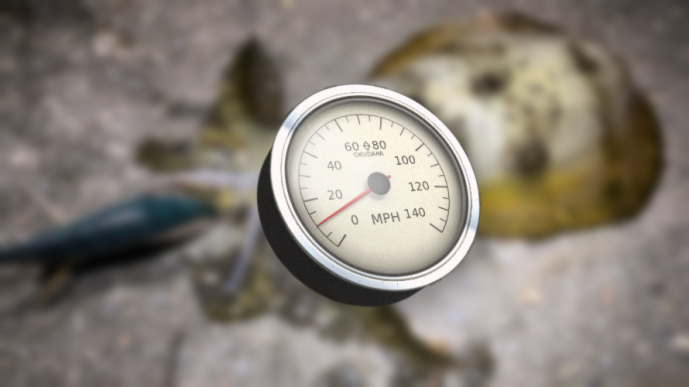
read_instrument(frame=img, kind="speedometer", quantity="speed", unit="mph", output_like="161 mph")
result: 10 mph
